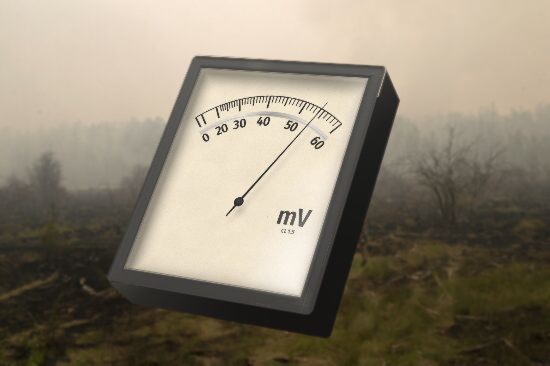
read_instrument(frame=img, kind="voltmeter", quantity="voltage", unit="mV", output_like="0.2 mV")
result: 55 mV
